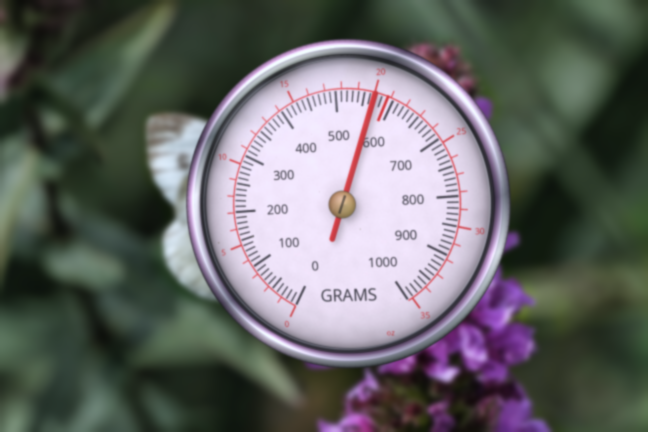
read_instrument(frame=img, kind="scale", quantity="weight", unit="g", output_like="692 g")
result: 570 g
